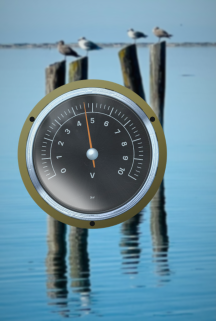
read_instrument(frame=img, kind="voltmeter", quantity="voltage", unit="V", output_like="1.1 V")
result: 4.6 V
